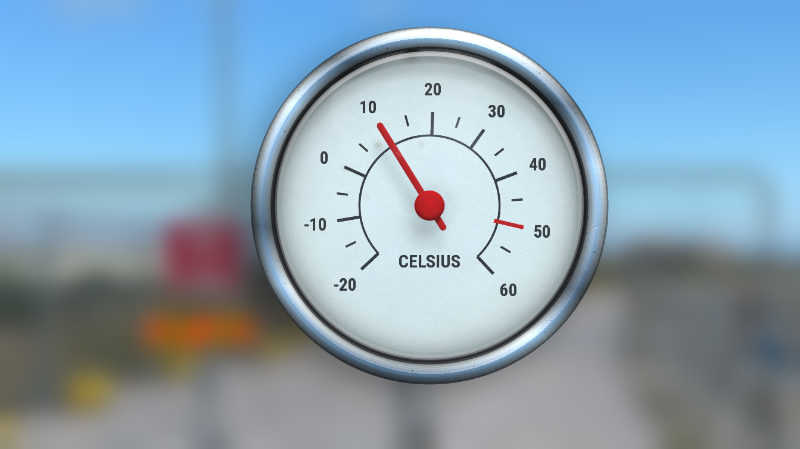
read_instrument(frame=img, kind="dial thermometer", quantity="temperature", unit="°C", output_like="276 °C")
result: 10 °C
